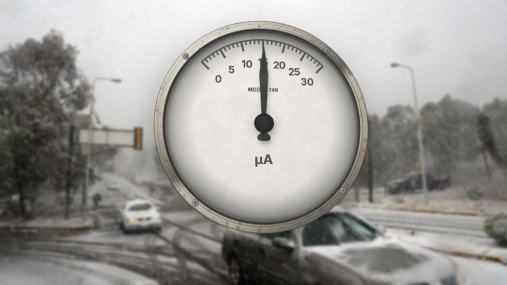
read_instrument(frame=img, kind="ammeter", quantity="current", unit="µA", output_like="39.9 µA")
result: 15 µA
